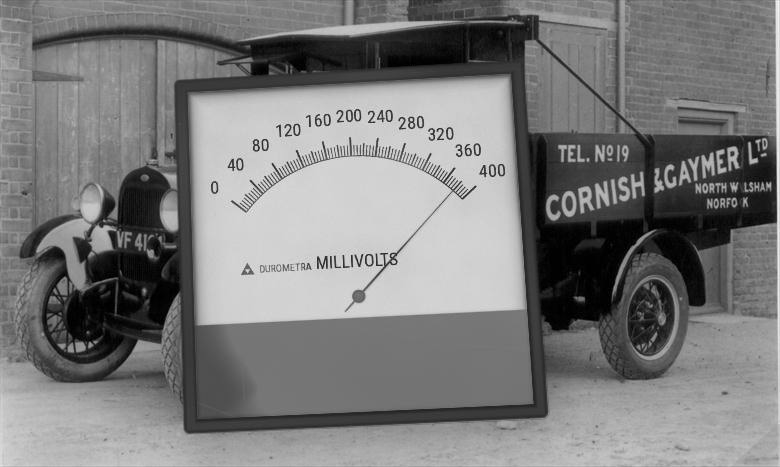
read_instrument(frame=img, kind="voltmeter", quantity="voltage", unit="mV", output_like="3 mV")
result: 380 mV
